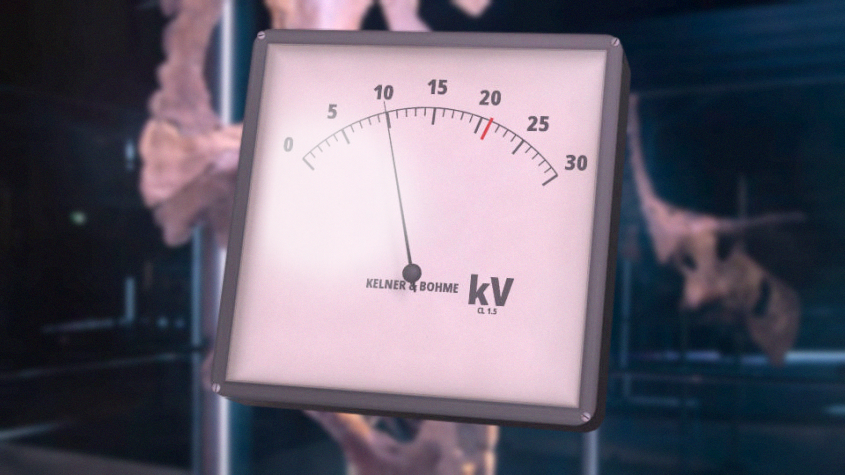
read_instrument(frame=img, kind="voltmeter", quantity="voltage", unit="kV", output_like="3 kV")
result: 10 kV
